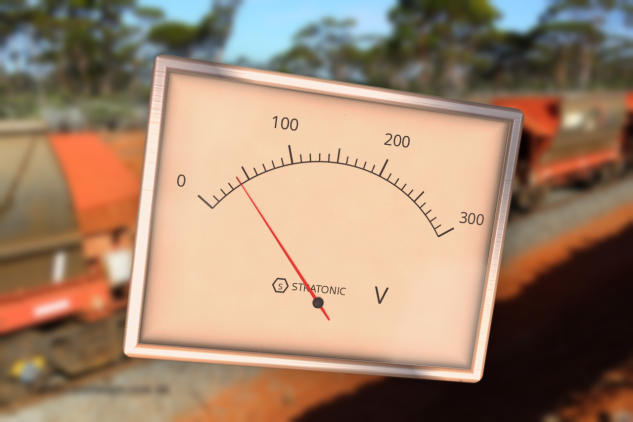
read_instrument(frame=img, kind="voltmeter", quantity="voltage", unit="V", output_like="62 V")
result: 40 V
